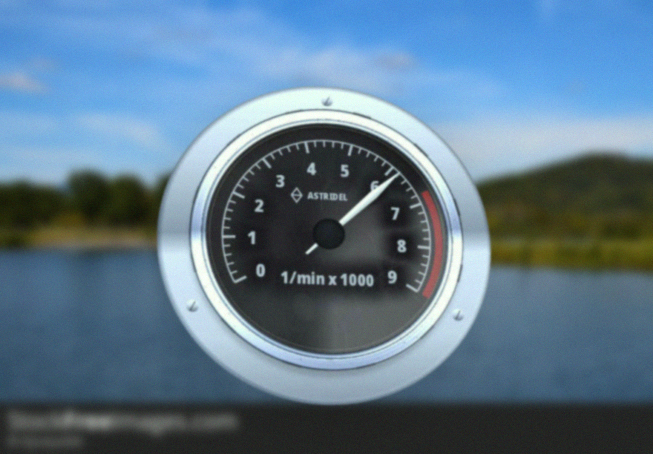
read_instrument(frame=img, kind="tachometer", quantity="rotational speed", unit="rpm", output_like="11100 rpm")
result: 6200 rpm
